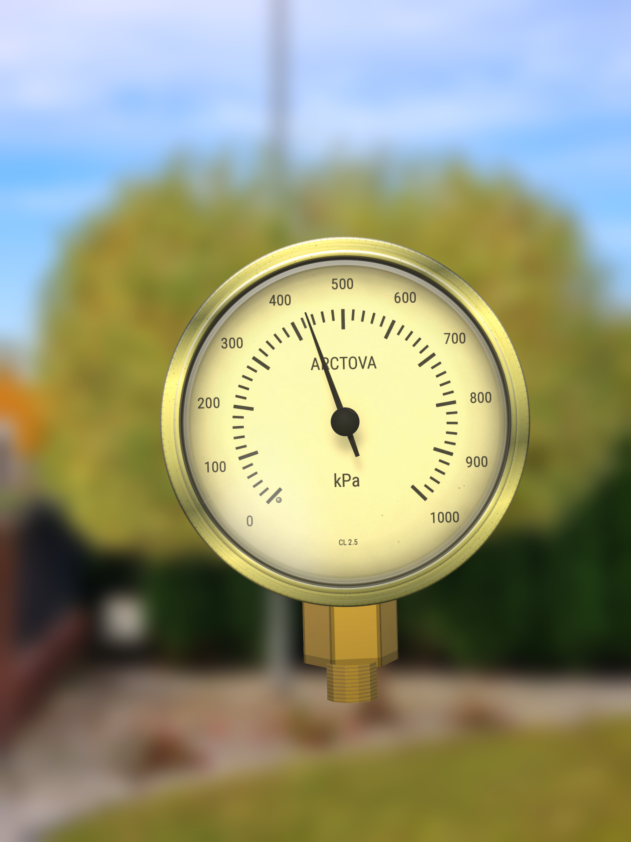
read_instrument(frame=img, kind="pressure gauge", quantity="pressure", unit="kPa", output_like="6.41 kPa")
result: 430 kPa
